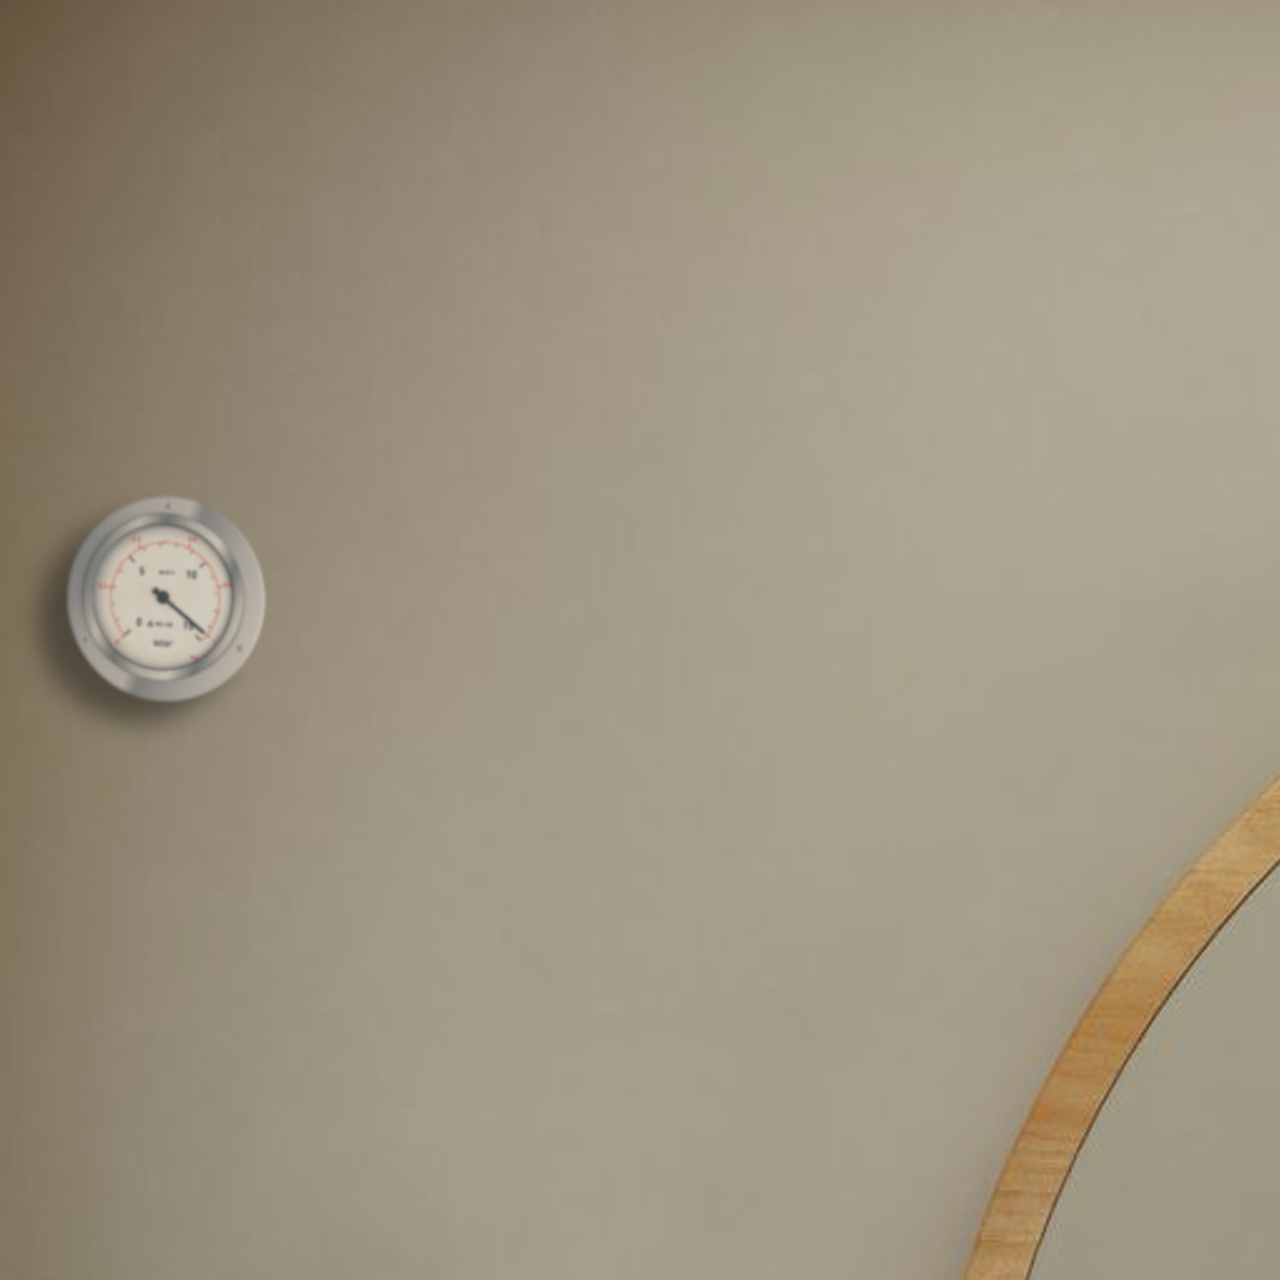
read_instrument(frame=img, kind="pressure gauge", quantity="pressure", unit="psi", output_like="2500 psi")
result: 14.5 psi
